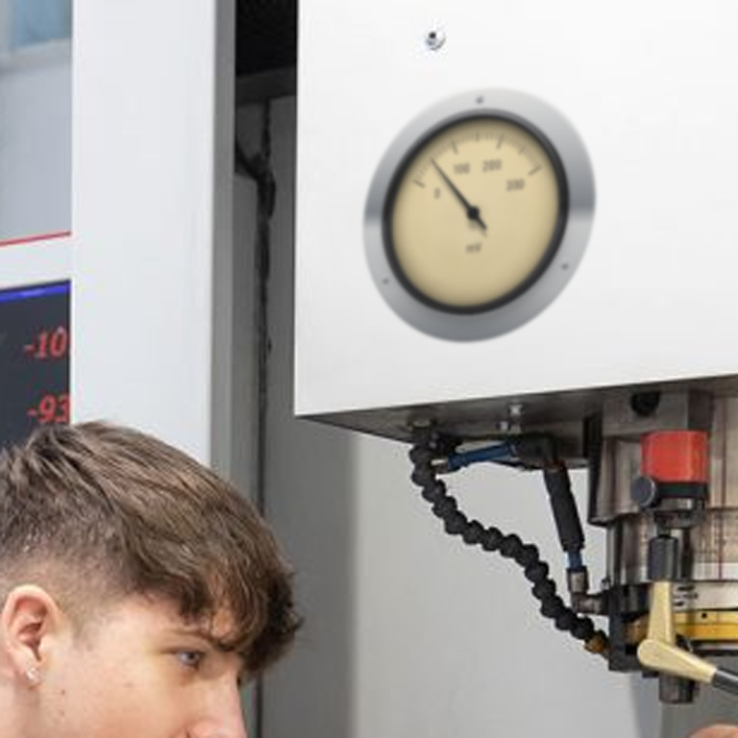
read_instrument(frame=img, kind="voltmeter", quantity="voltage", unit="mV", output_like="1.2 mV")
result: 50 mV
